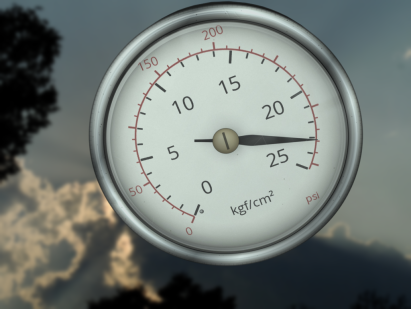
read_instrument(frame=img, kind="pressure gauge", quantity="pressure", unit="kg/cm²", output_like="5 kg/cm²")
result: 23 kg/cm²
